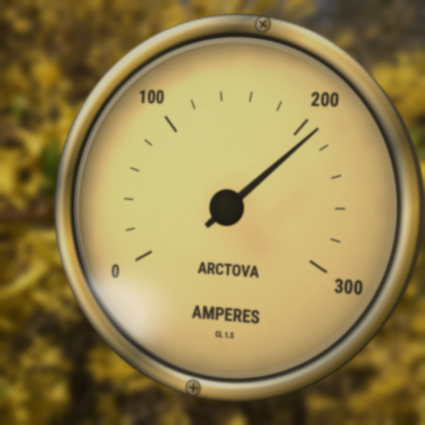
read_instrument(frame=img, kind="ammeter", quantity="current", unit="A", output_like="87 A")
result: 210 A
